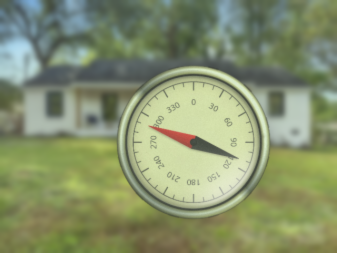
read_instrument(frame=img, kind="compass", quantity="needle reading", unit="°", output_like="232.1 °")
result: 290 °
